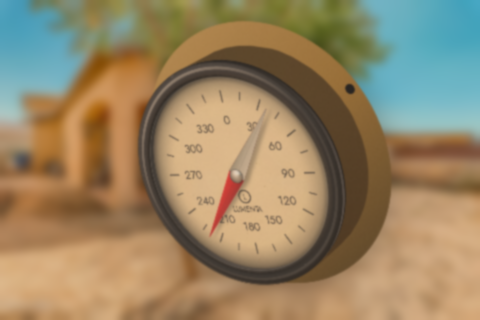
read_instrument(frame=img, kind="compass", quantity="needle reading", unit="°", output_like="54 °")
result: 217.5 °
